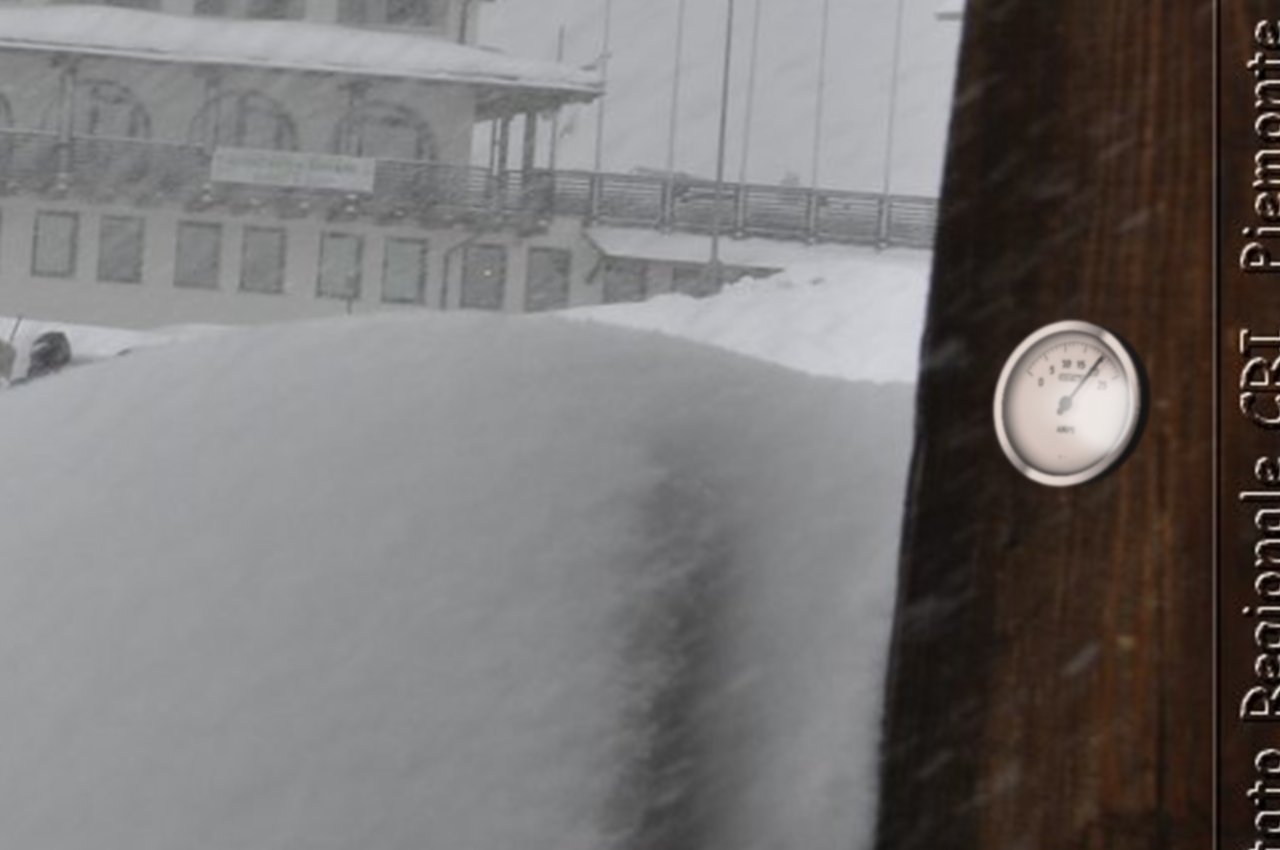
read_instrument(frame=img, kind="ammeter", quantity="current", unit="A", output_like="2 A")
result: 20 A
